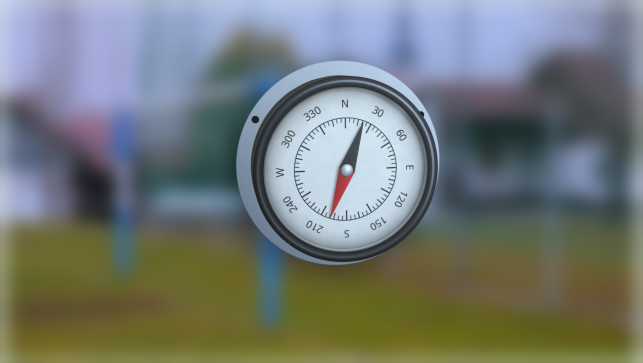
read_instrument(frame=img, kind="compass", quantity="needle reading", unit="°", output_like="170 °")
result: 200 °
